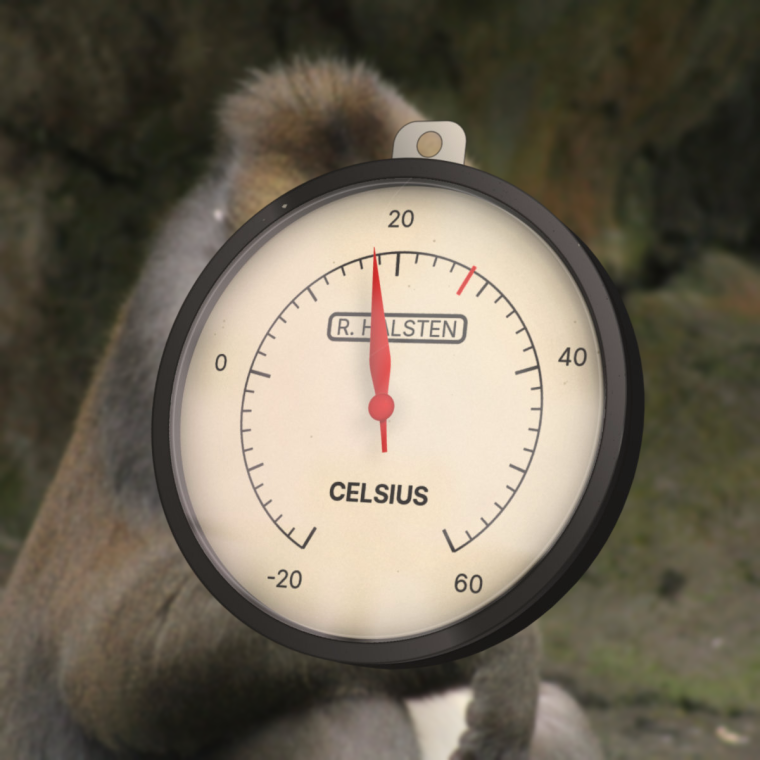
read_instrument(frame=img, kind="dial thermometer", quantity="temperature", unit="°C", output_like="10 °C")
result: 18 °C
